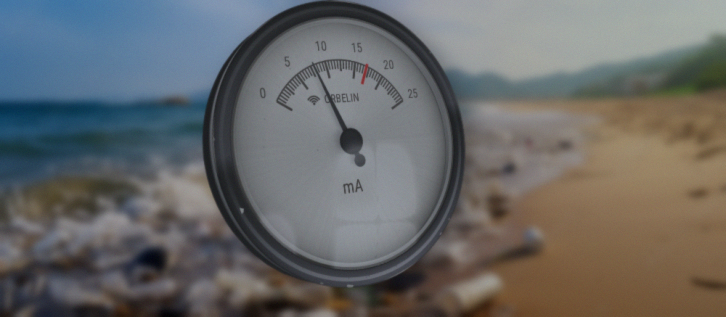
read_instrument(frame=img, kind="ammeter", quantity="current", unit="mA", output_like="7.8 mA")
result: 7.5 mA
